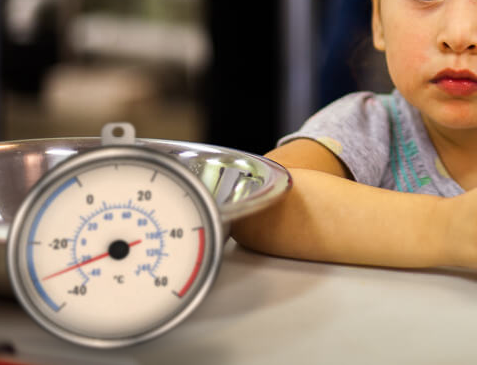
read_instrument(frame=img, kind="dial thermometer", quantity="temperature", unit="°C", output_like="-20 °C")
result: -30 °C
